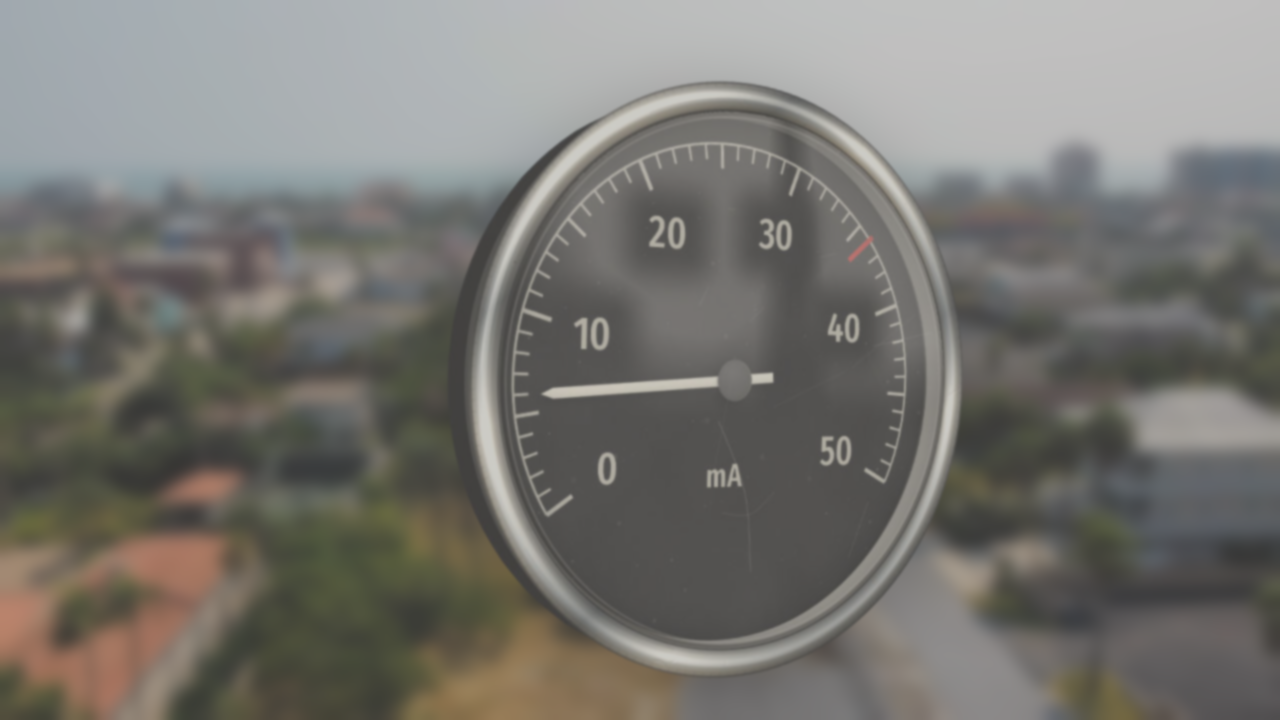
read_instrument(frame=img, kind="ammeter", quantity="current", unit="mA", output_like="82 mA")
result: 6 mA
